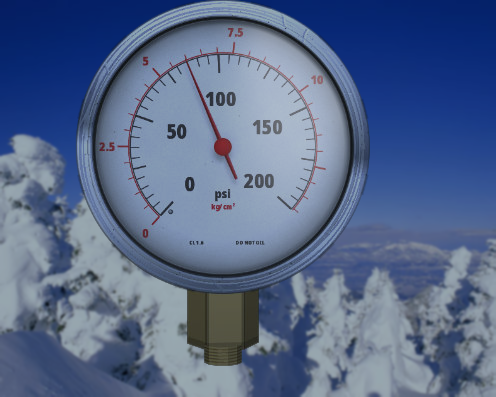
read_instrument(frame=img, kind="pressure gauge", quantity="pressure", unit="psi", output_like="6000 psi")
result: 85 psi
